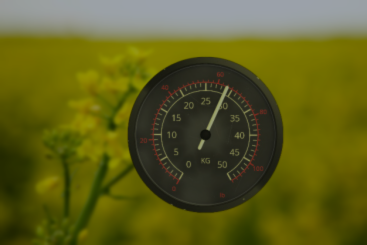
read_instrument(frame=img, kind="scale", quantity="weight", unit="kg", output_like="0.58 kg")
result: 29 kg
